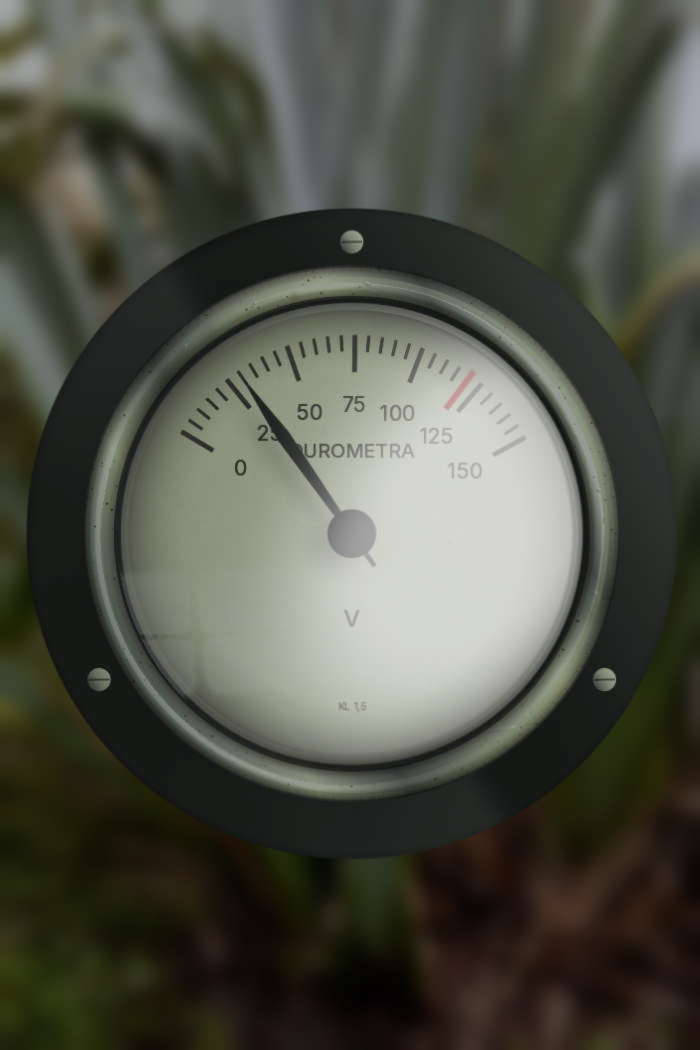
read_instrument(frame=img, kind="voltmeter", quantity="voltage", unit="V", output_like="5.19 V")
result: 30 V
